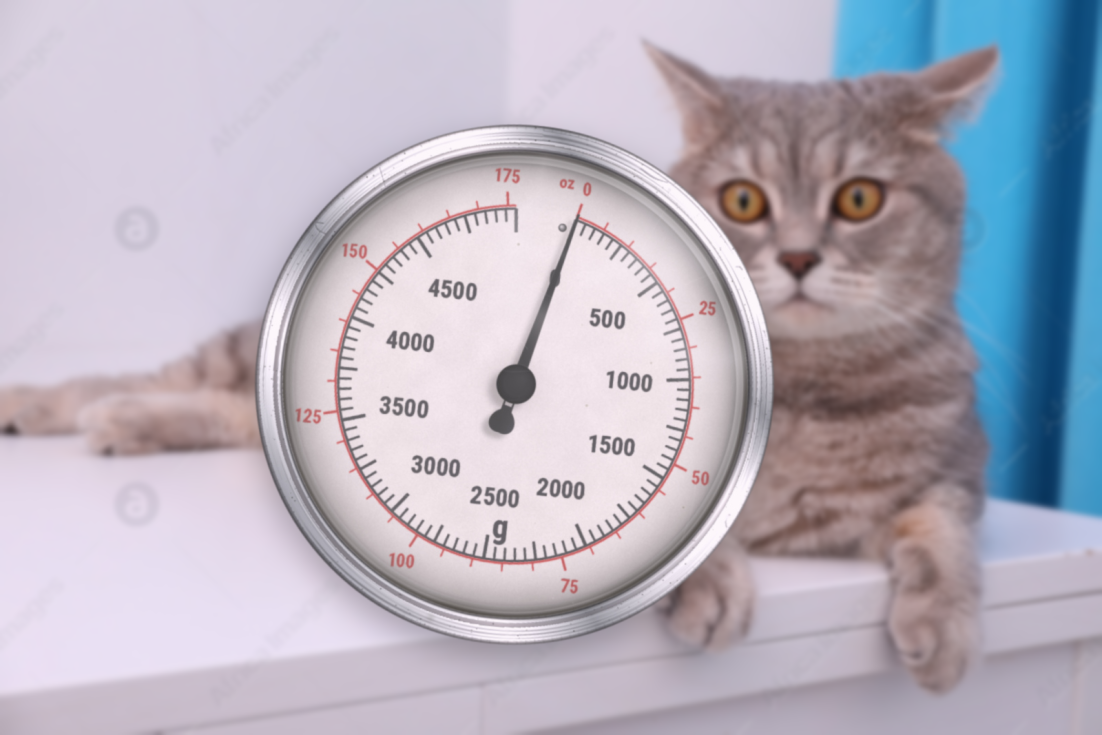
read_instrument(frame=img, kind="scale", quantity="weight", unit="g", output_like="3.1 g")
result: 0 g
